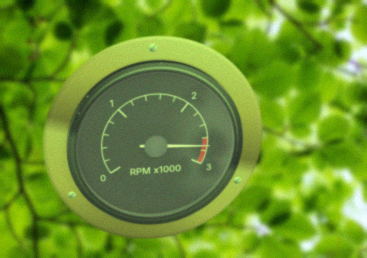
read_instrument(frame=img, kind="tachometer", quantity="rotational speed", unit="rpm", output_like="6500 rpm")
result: 2700 rpm
